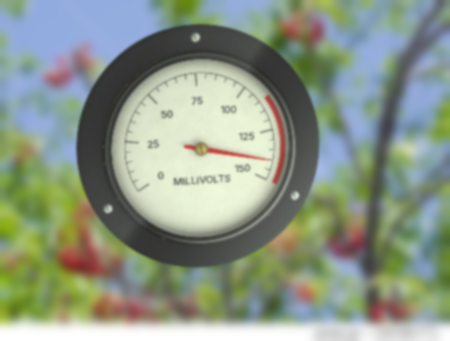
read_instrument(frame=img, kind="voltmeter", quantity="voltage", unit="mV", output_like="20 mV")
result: 140 mV
